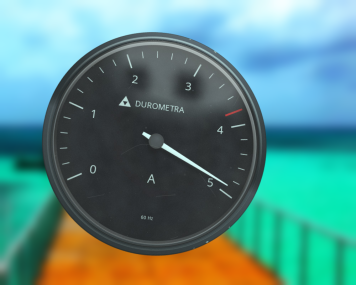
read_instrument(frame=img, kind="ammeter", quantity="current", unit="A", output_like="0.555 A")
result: 4.9 A
